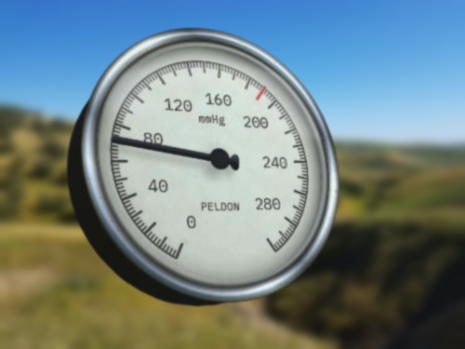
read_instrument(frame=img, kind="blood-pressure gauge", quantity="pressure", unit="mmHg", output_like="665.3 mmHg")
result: 70 mmHg
